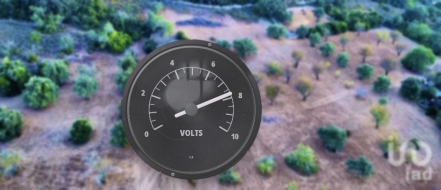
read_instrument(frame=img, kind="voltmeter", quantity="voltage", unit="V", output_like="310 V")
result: 7.75 V
